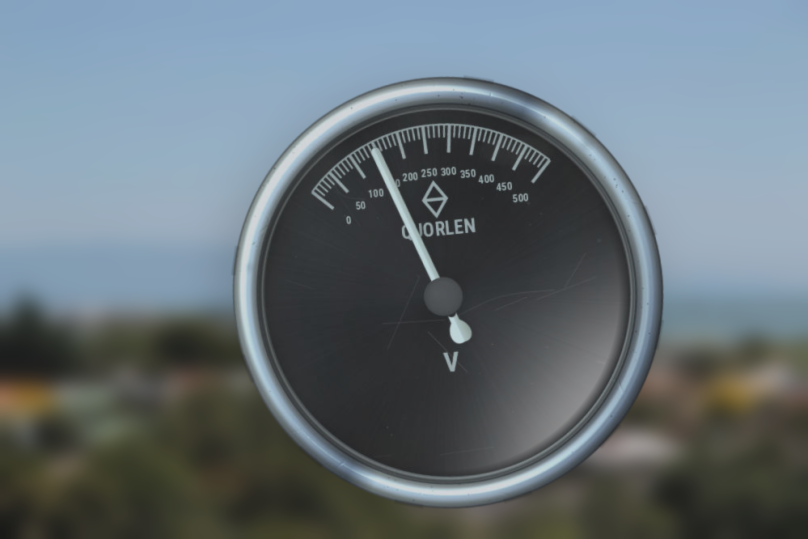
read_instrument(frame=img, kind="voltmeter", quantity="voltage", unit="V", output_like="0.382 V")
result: 150 V
